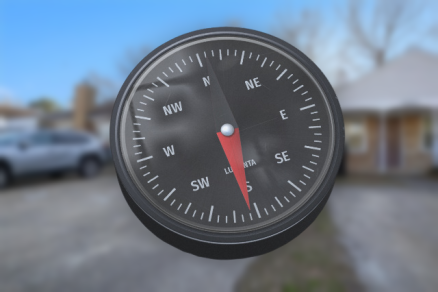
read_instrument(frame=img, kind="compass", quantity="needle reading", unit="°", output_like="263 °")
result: 185 °
